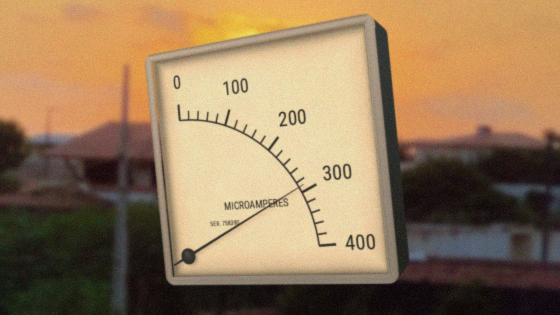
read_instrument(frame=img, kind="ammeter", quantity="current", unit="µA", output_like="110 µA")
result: 290 µA
